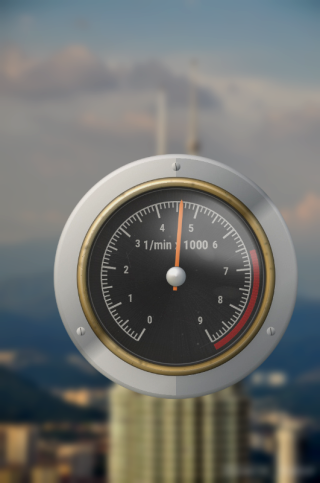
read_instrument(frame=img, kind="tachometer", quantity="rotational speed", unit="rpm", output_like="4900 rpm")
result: 4600 rpm
